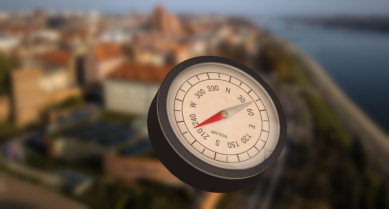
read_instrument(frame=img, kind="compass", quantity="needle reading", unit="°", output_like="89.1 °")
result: 225 °
